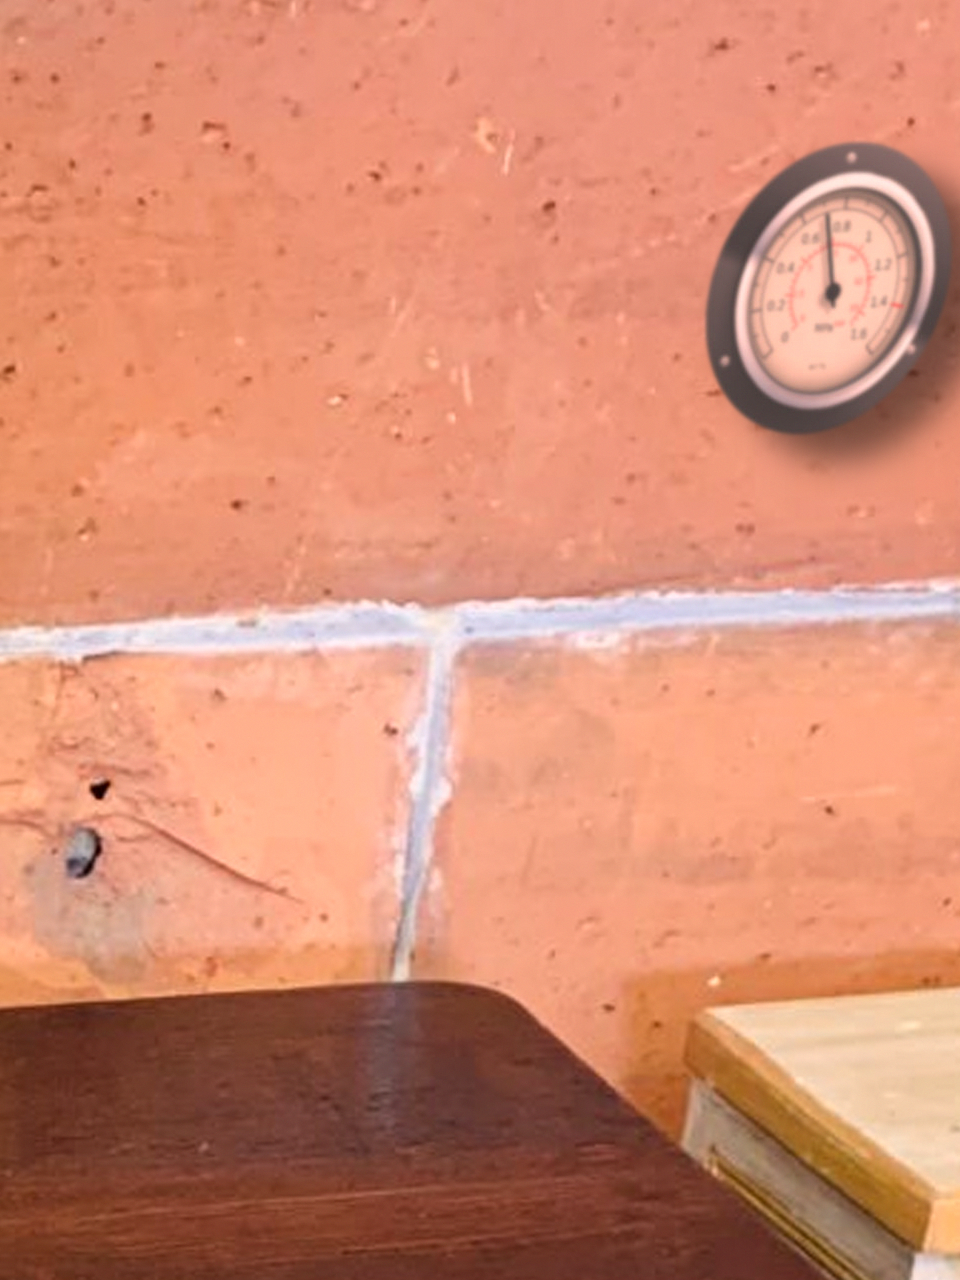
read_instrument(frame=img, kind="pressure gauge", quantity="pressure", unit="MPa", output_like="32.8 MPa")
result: 0.7 MPa
